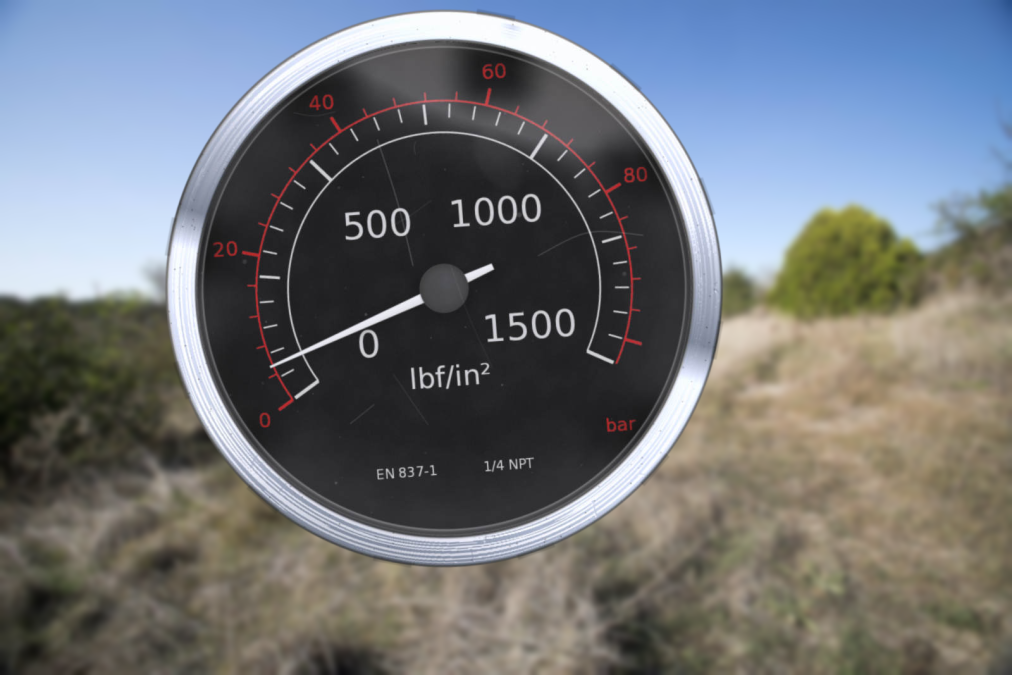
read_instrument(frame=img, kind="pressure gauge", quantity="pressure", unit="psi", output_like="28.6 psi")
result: 75 psi
